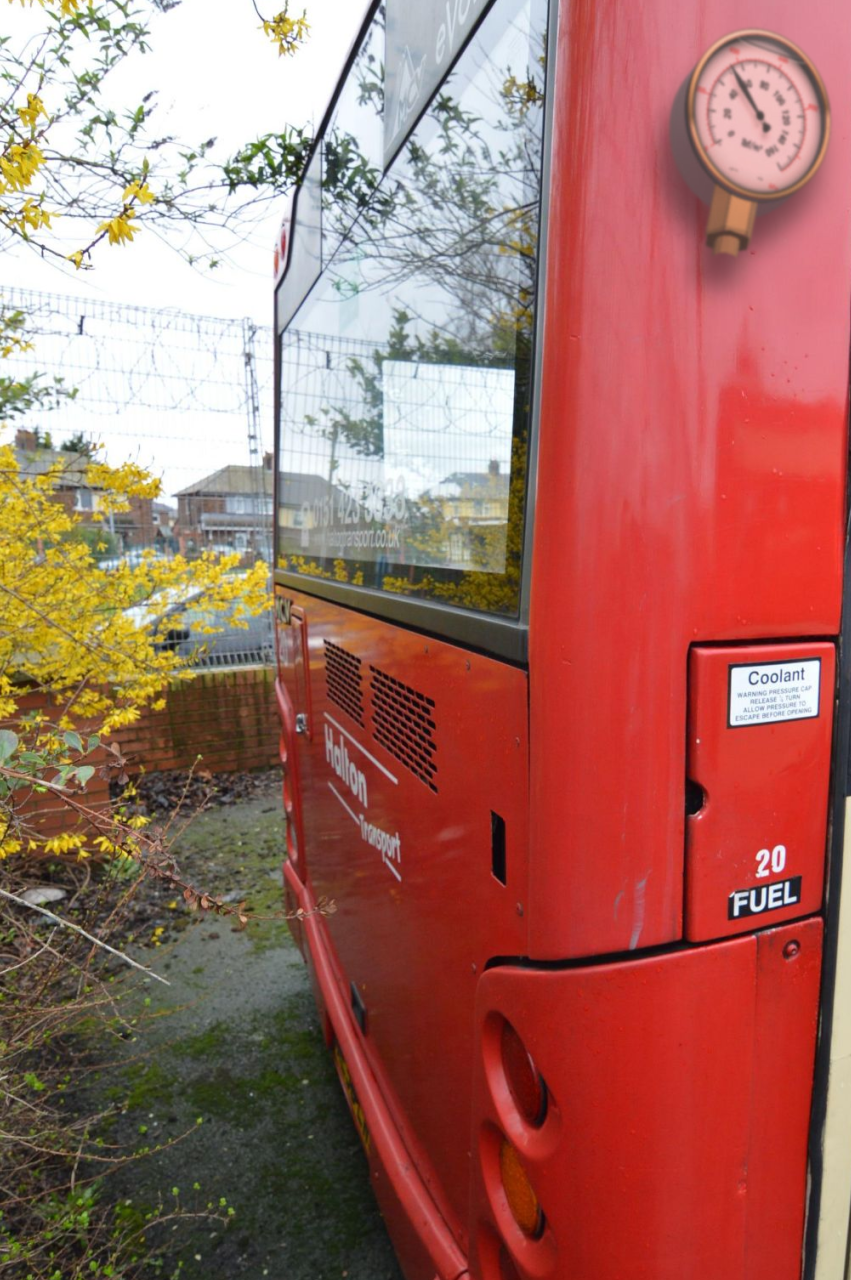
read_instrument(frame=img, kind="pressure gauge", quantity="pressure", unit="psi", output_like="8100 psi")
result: 50 psi
